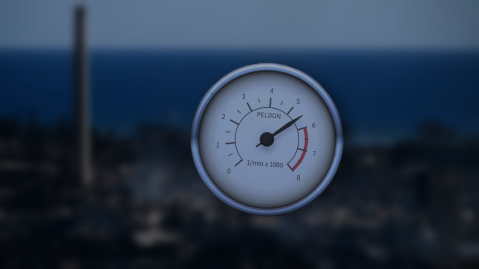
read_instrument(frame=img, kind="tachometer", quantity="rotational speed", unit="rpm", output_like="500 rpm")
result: 5500 rpm
